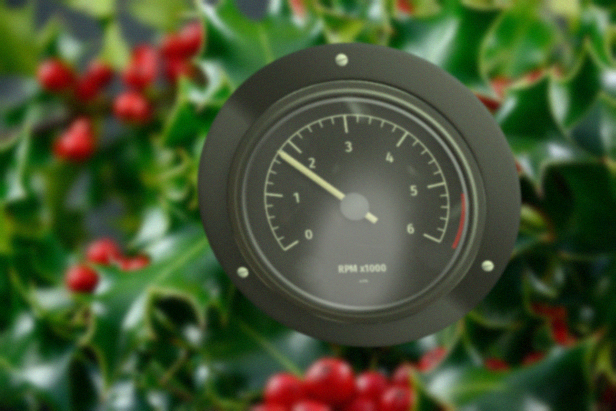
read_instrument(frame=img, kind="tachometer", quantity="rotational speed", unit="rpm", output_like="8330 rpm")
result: 1800 rpm
